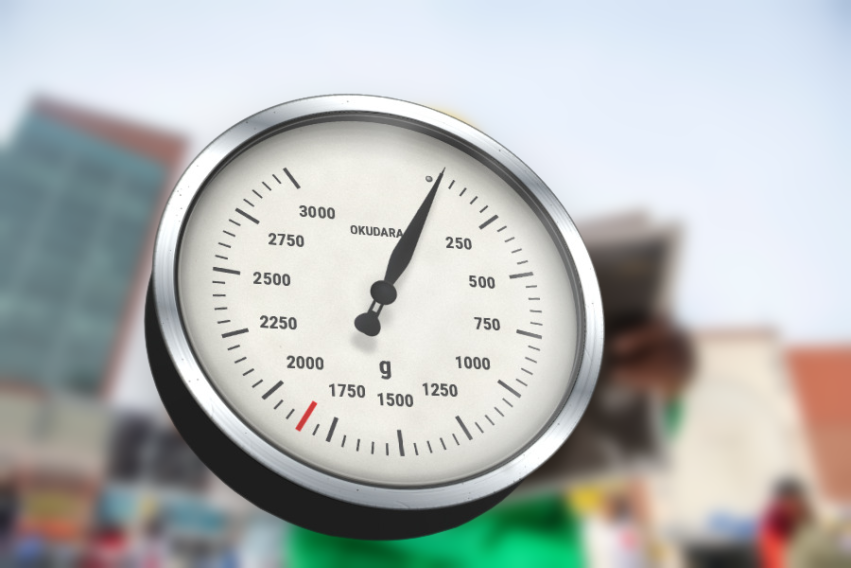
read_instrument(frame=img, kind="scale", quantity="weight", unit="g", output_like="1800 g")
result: 0 g
